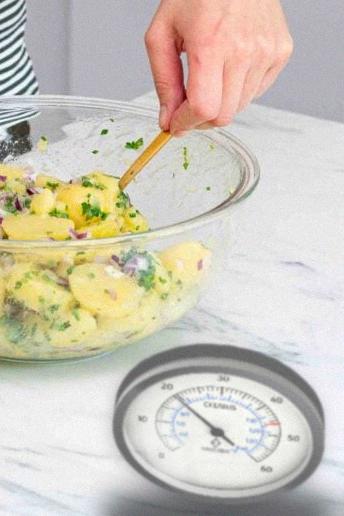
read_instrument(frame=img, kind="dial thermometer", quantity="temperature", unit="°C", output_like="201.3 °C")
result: 20 °C
